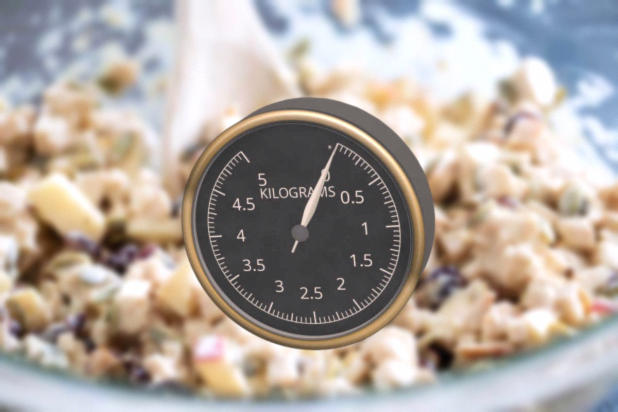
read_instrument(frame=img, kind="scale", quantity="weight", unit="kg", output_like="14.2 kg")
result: 0 kg
